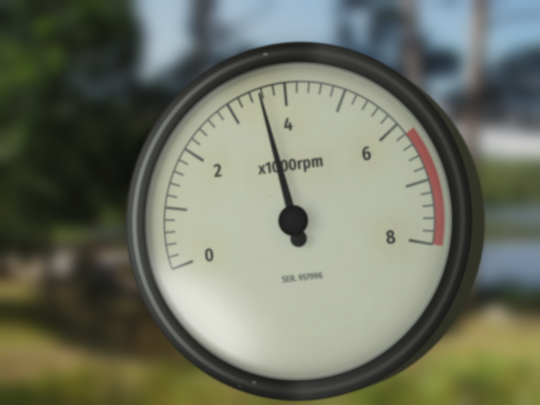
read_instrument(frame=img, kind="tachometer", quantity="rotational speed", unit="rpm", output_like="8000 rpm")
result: 3600 rpm
